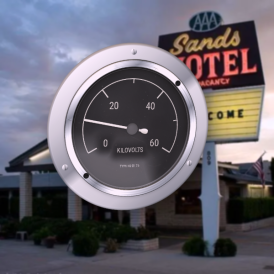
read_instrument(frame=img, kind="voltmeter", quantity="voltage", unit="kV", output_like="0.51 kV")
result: 10 kV
